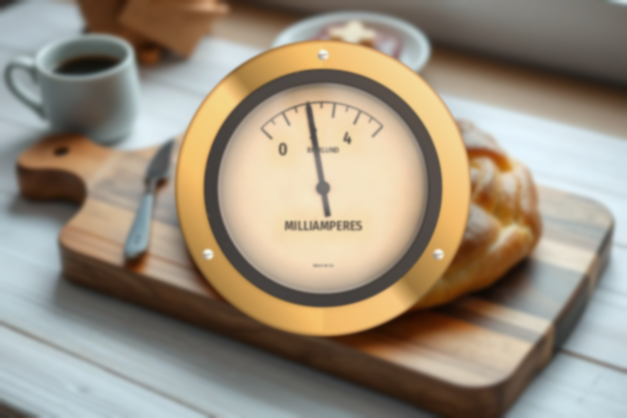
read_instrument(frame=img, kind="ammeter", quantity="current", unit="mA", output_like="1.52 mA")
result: 2 mA
